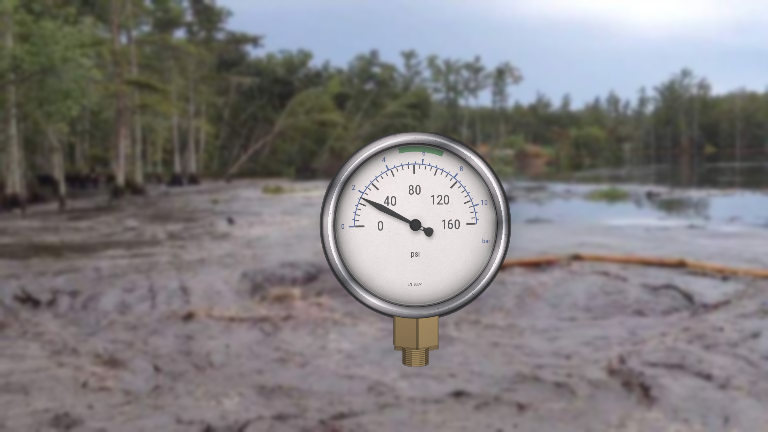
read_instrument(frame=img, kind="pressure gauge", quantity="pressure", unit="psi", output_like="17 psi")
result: 25 psi
